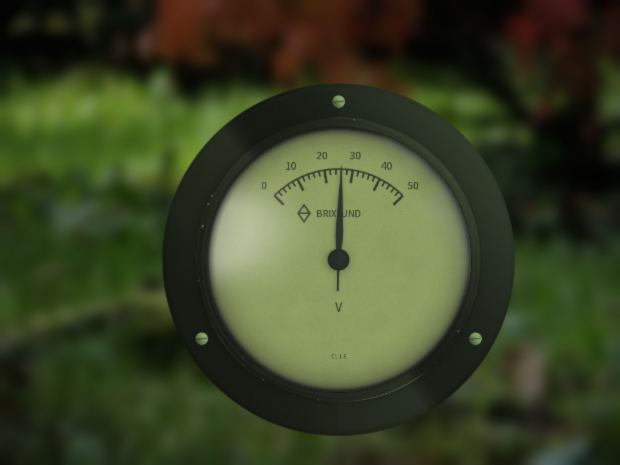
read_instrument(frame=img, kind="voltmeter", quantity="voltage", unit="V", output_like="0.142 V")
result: 26 V
